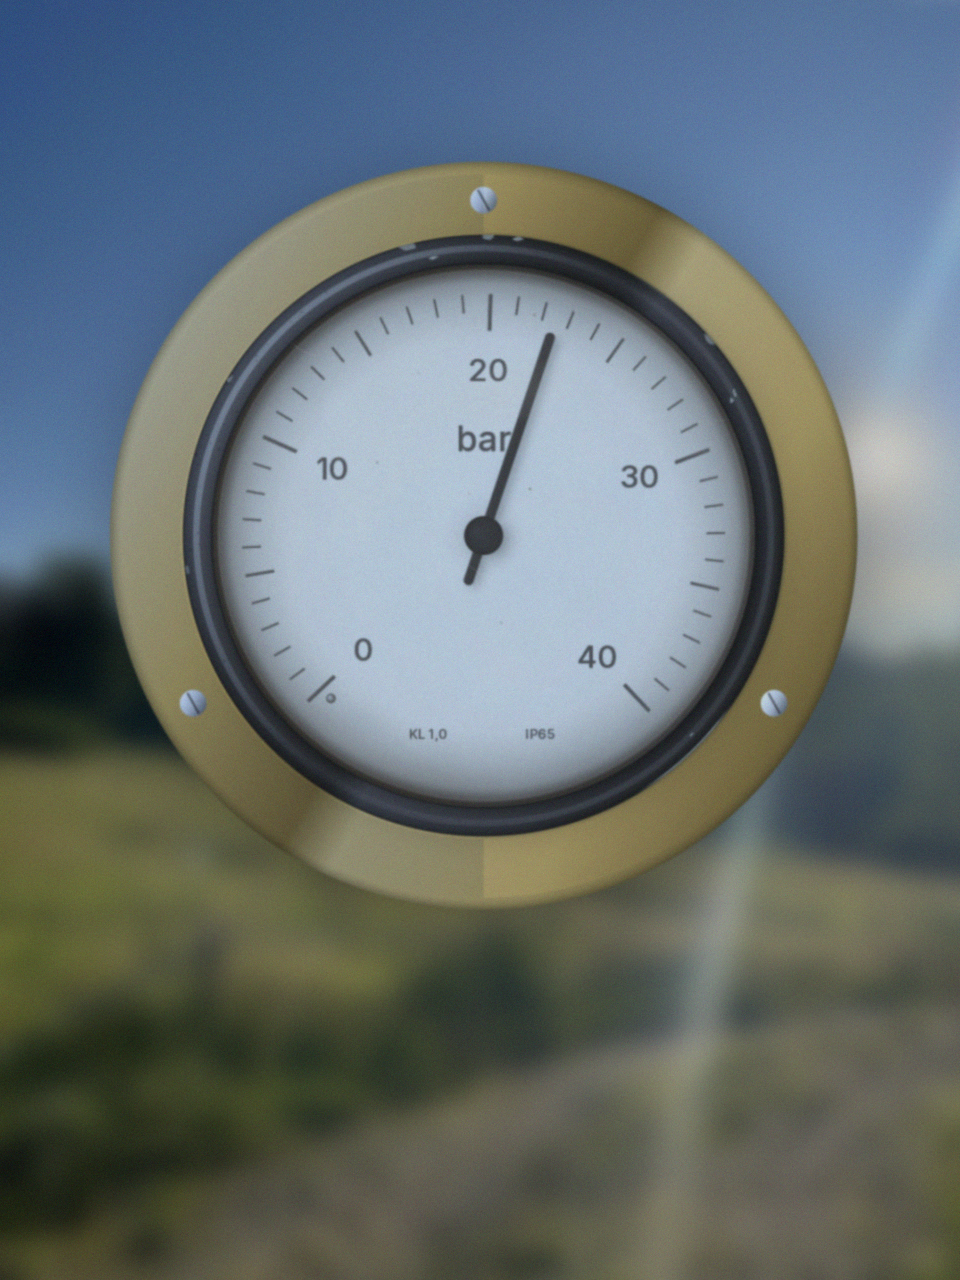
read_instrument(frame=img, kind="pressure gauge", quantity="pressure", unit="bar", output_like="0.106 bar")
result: 22.5 bar
